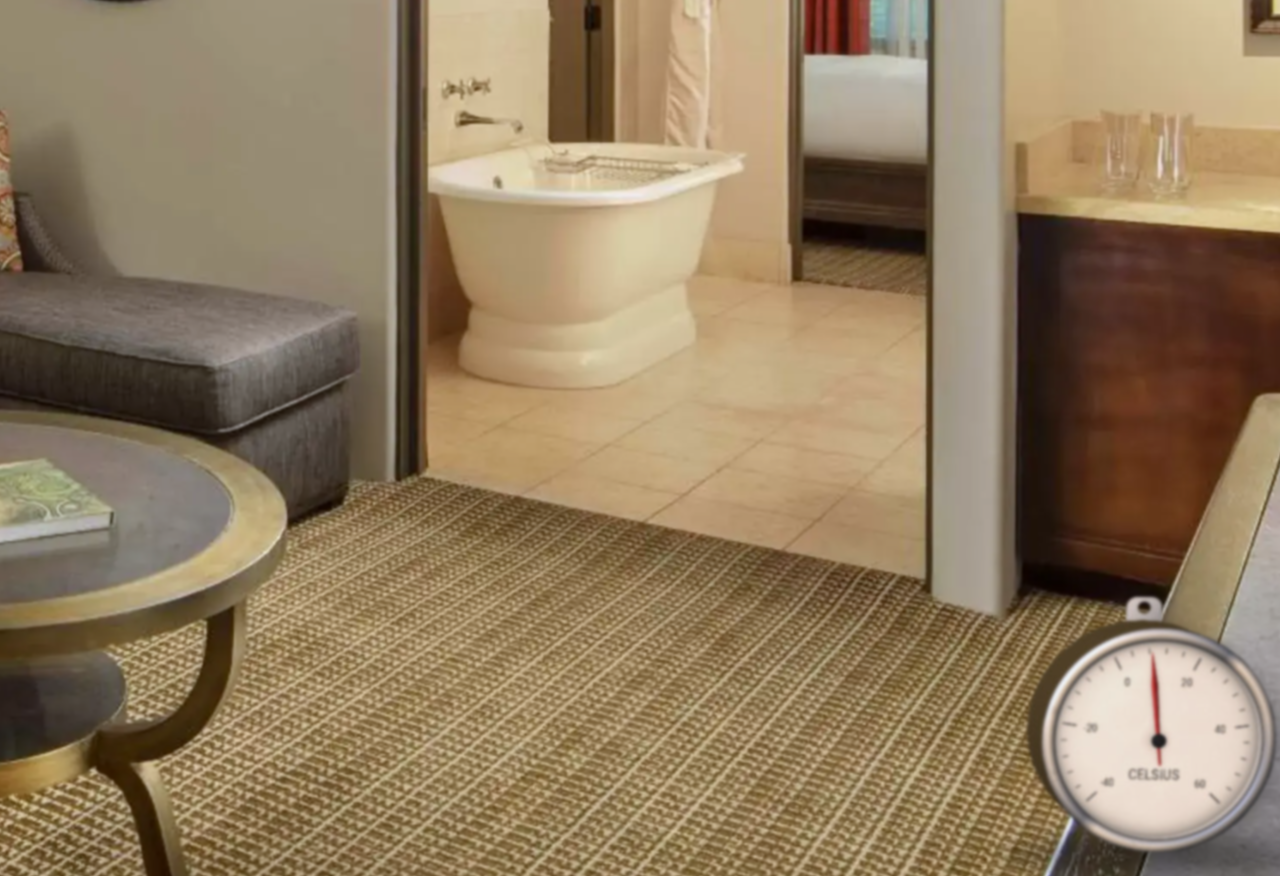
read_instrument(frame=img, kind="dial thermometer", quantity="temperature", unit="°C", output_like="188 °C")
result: 8 °C
